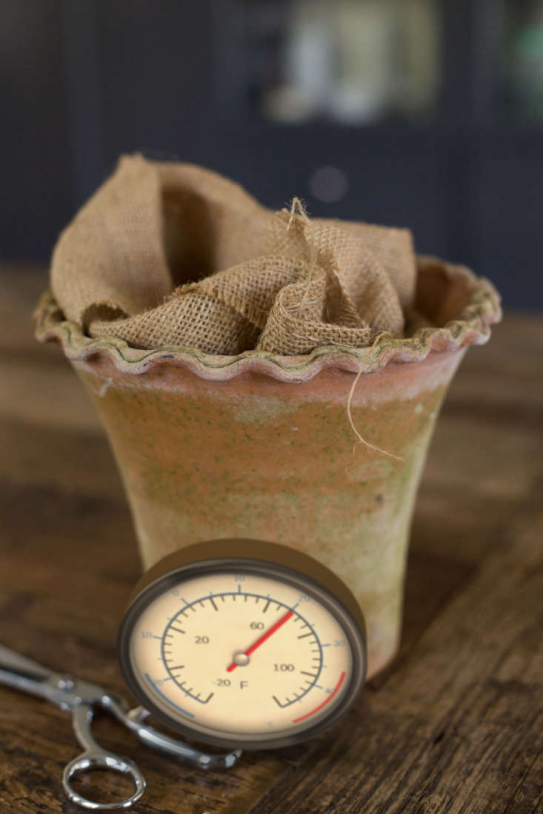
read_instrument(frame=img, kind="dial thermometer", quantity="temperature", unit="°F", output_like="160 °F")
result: 68 °F
